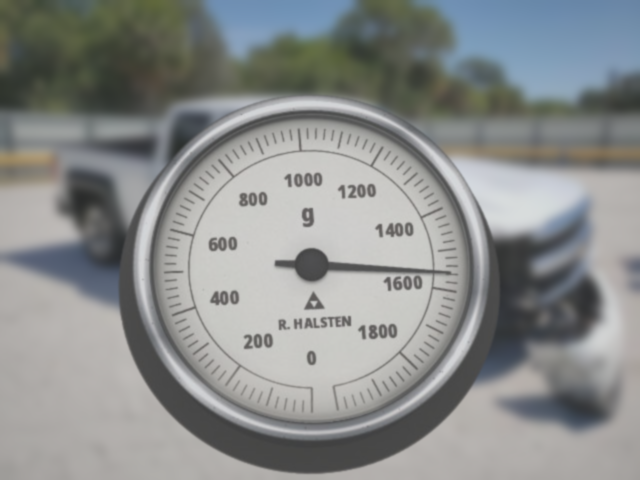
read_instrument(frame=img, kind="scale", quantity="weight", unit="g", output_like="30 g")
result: 1560 g
